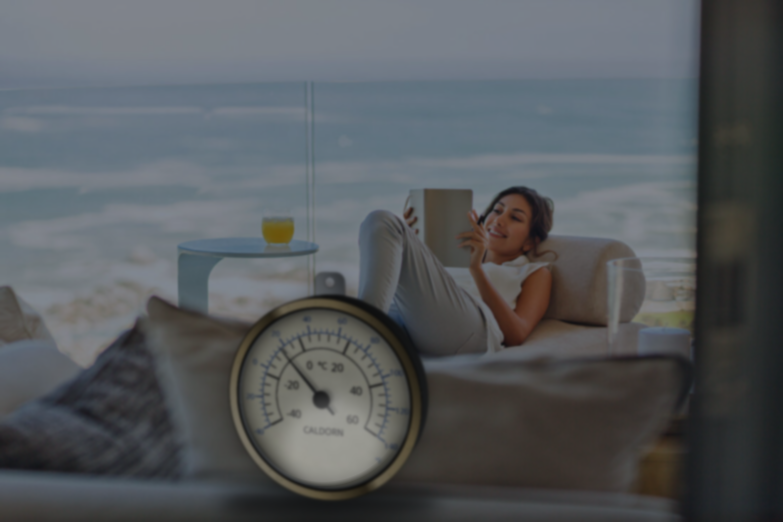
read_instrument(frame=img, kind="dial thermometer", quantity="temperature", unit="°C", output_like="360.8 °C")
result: -8 °C
